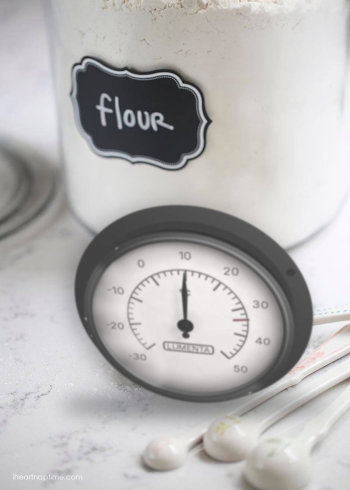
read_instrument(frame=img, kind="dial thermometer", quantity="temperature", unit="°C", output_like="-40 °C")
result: 10 °C
